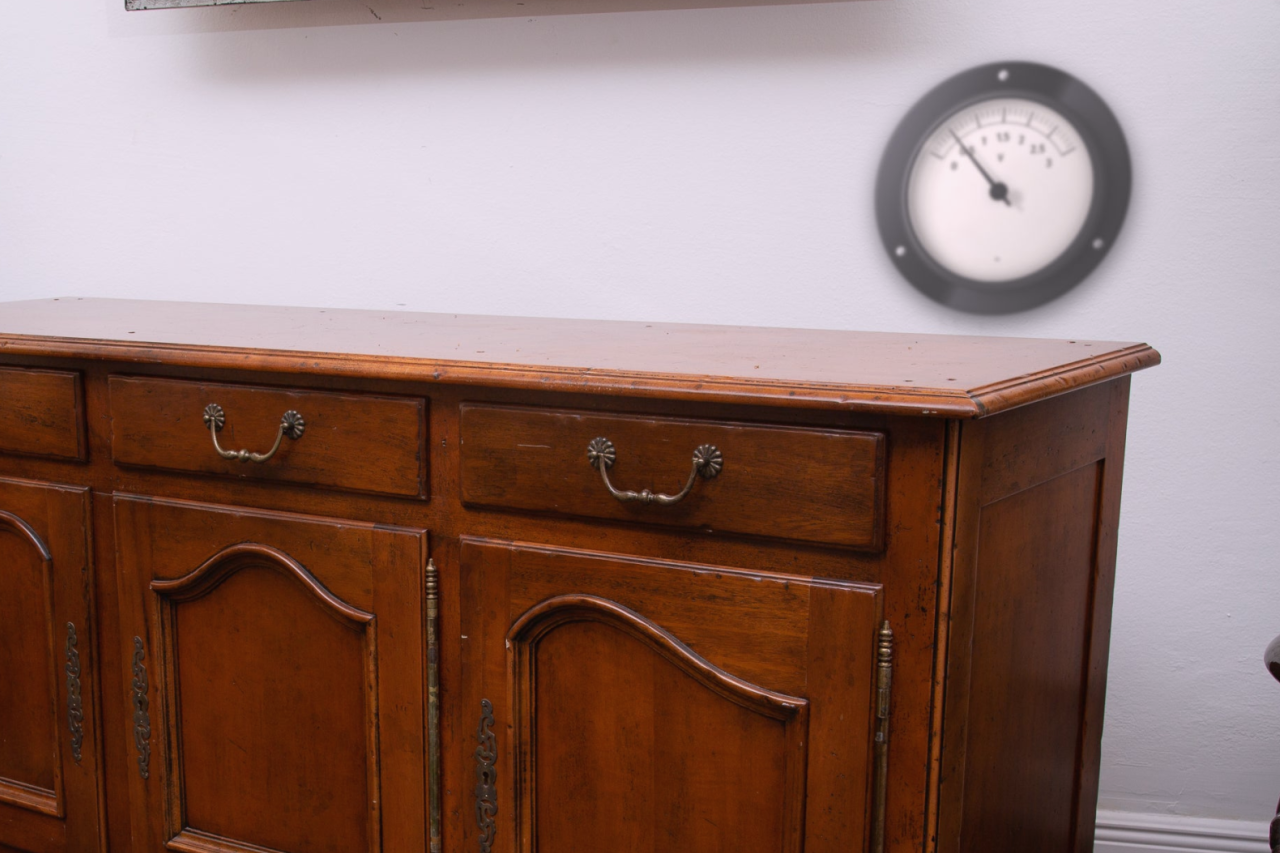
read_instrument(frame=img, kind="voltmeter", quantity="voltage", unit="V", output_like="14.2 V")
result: 0.5 V
